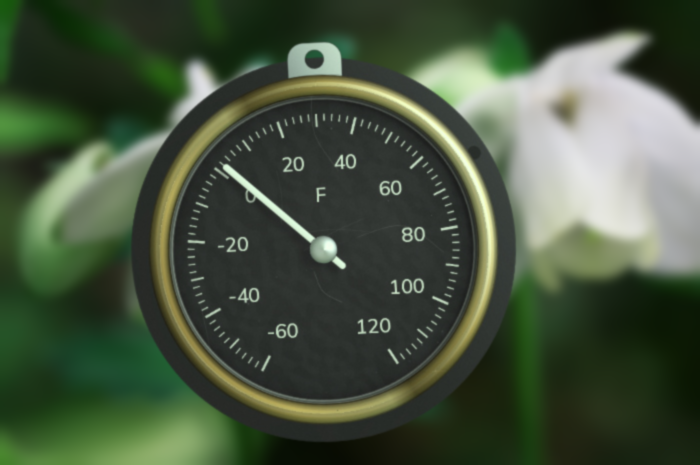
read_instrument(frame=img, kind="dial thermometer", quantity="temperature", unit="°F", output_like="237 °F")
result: 2 °F
